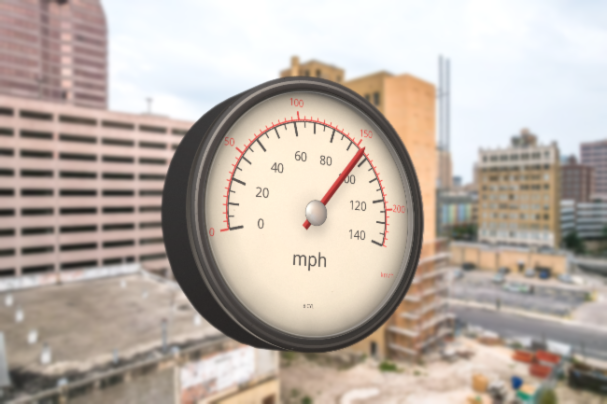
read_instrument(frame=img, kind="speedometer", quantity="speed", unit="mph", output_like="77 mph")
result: 95 mph
